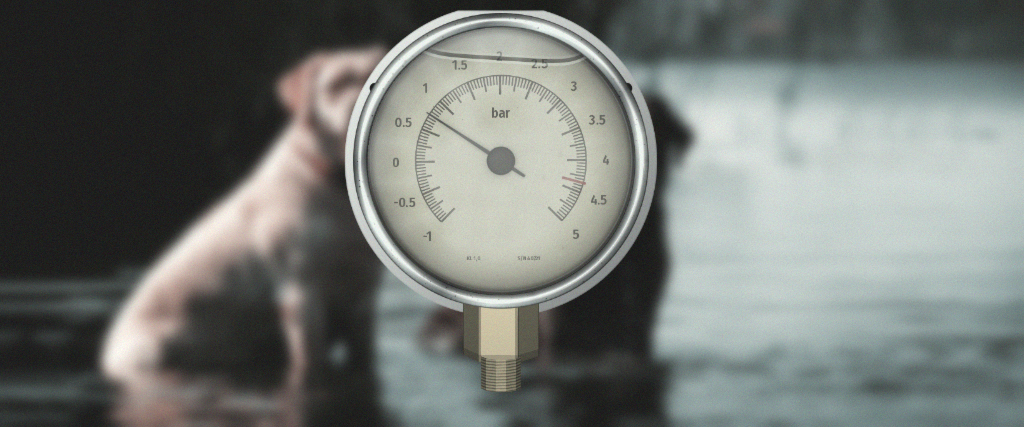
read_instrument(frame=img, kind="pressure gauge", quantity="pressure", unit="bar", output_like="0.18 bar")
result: 0.75 bar
